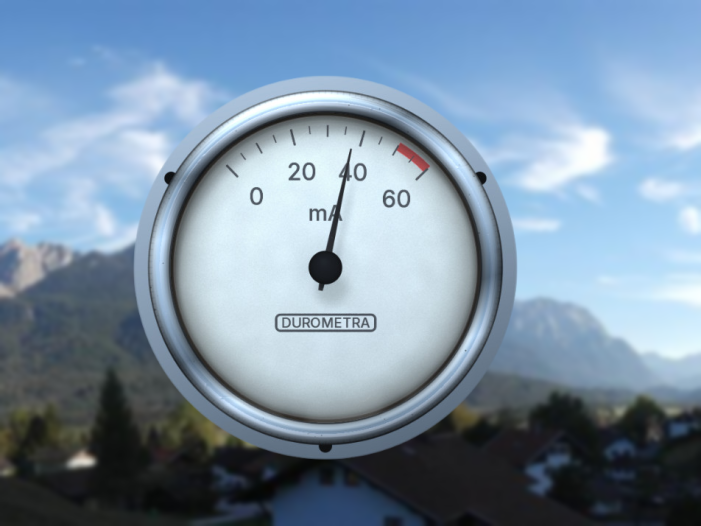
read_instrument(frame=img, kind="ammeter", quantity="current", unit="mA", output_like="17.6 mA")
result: 37.5 mA
